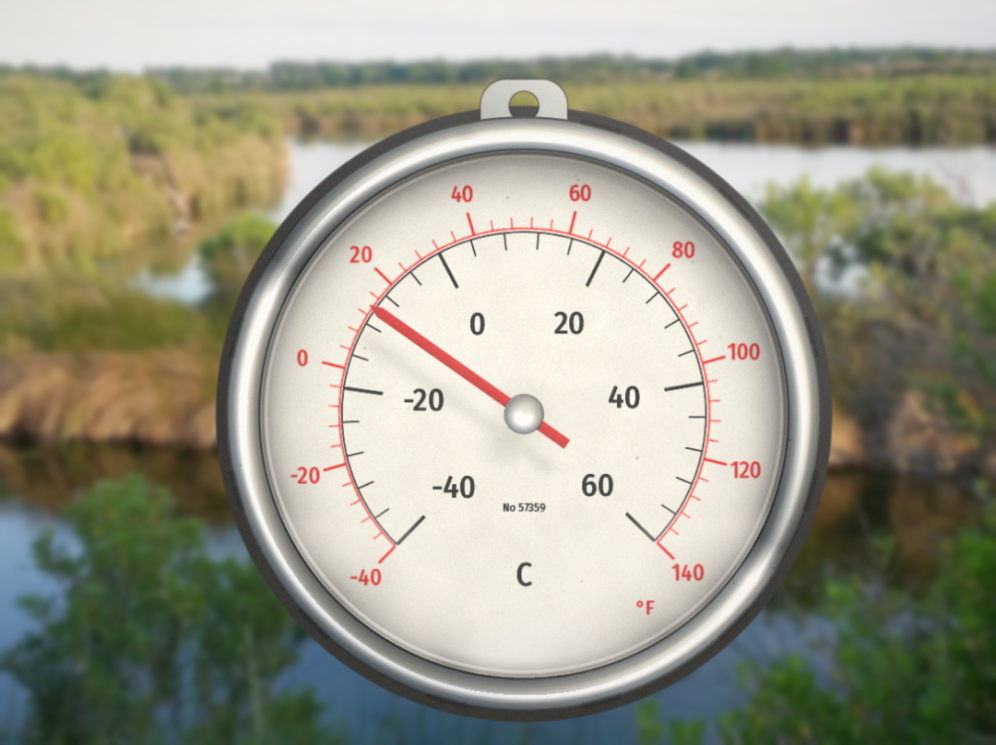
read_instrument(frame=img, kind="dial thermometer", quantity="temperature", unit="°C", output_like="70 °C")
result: -10 °C
